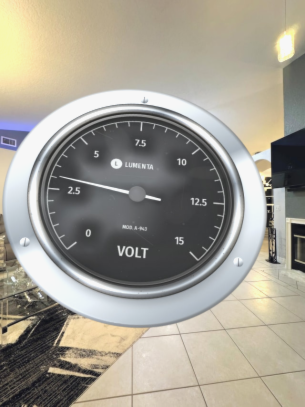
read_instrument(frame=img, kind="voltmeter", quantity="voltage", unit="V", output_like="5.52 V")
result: 3 V
